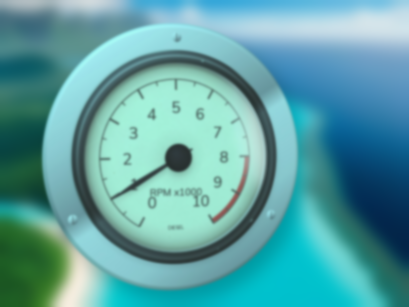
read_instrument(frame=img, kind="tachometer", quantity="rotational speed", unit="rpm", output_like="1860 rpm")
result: 1000 rpm
